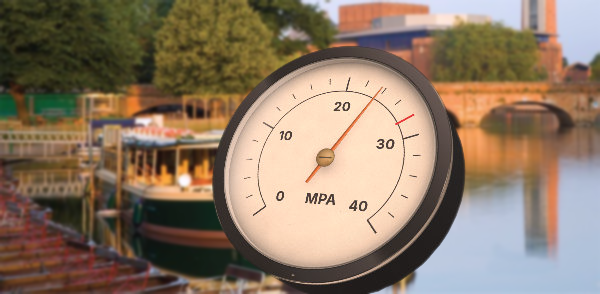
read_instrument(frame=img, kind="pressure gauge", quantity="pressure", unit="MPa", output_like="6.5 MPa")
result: 24 MPa
